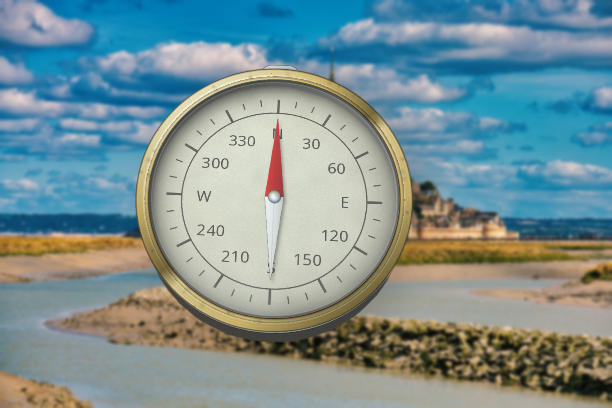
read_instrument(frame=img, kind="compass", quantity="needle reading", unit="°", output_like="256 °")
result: 0 °
